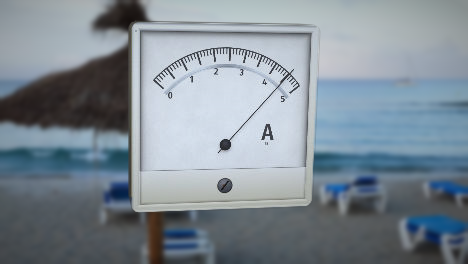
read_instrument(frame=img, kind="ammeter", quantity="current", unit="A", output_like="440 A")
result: 4.5 A
